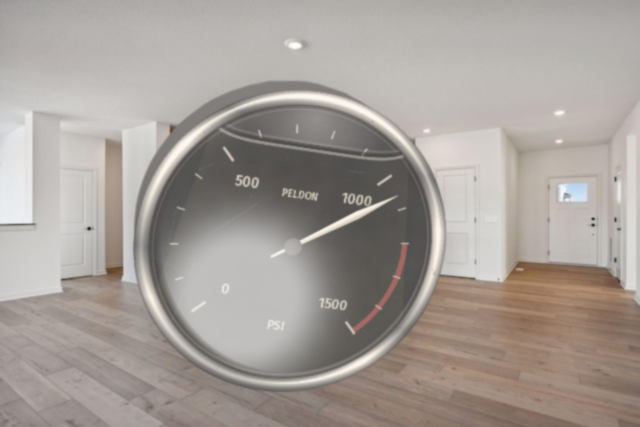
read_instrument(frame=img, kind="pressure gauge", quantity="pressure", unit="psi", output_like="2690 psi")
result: 1050 psi
